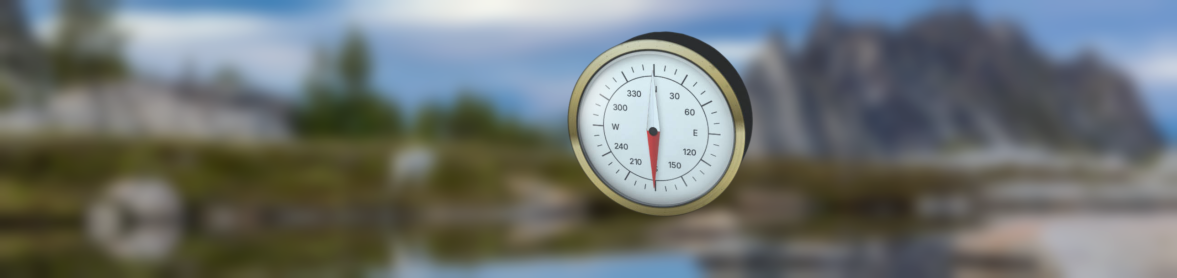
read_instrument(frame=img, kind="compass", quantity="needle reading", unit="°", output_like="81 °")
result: 180 °
